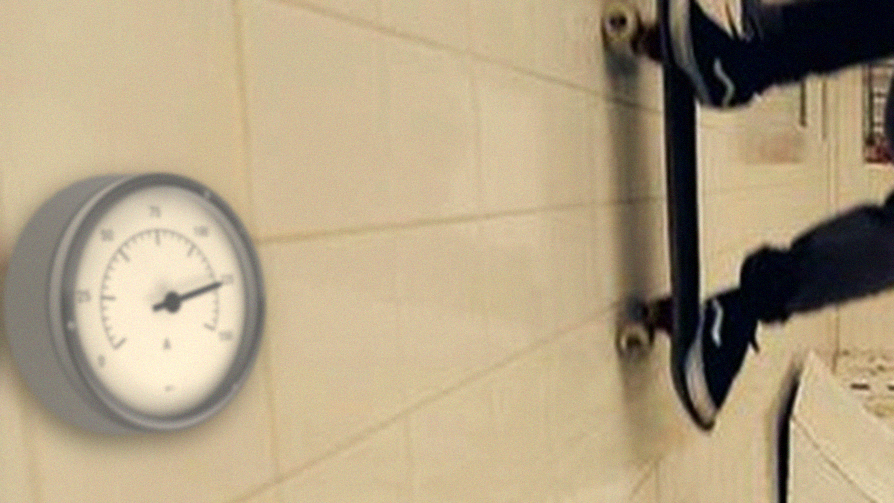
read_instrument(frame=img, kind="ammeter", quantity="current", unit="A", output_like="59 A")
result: 125 A
